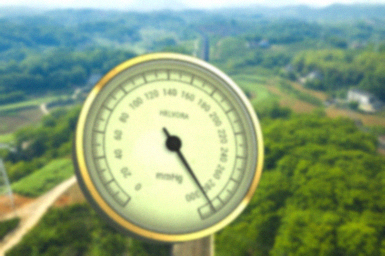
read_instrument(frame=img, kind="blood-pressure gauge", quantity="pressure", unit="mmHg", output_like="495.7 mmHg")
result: 290 mmHg
